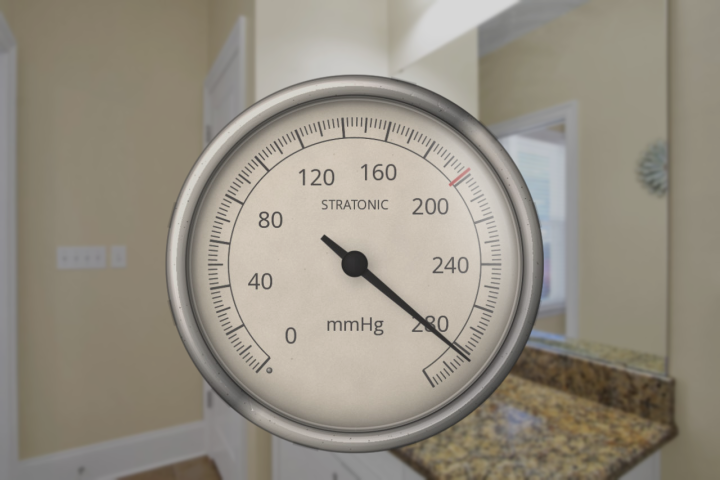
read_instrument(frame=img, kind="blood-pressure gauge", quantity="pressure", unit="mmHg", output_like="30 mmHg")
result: 282 mmHg
